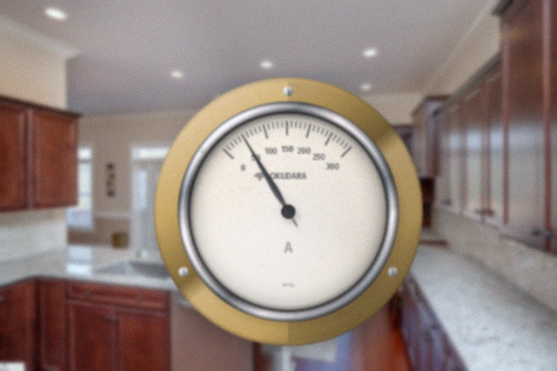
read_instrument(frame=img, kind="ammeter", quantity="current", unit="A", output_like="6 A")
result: 50 A
